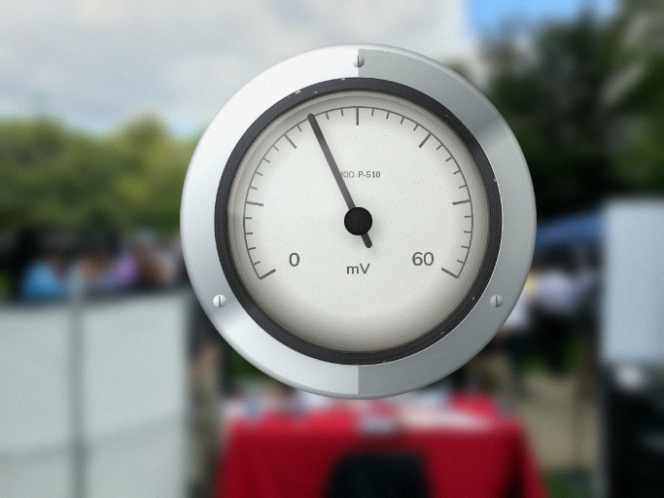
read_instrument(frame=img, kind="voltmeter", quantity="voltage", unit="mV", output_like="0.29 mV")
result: 24 mV
